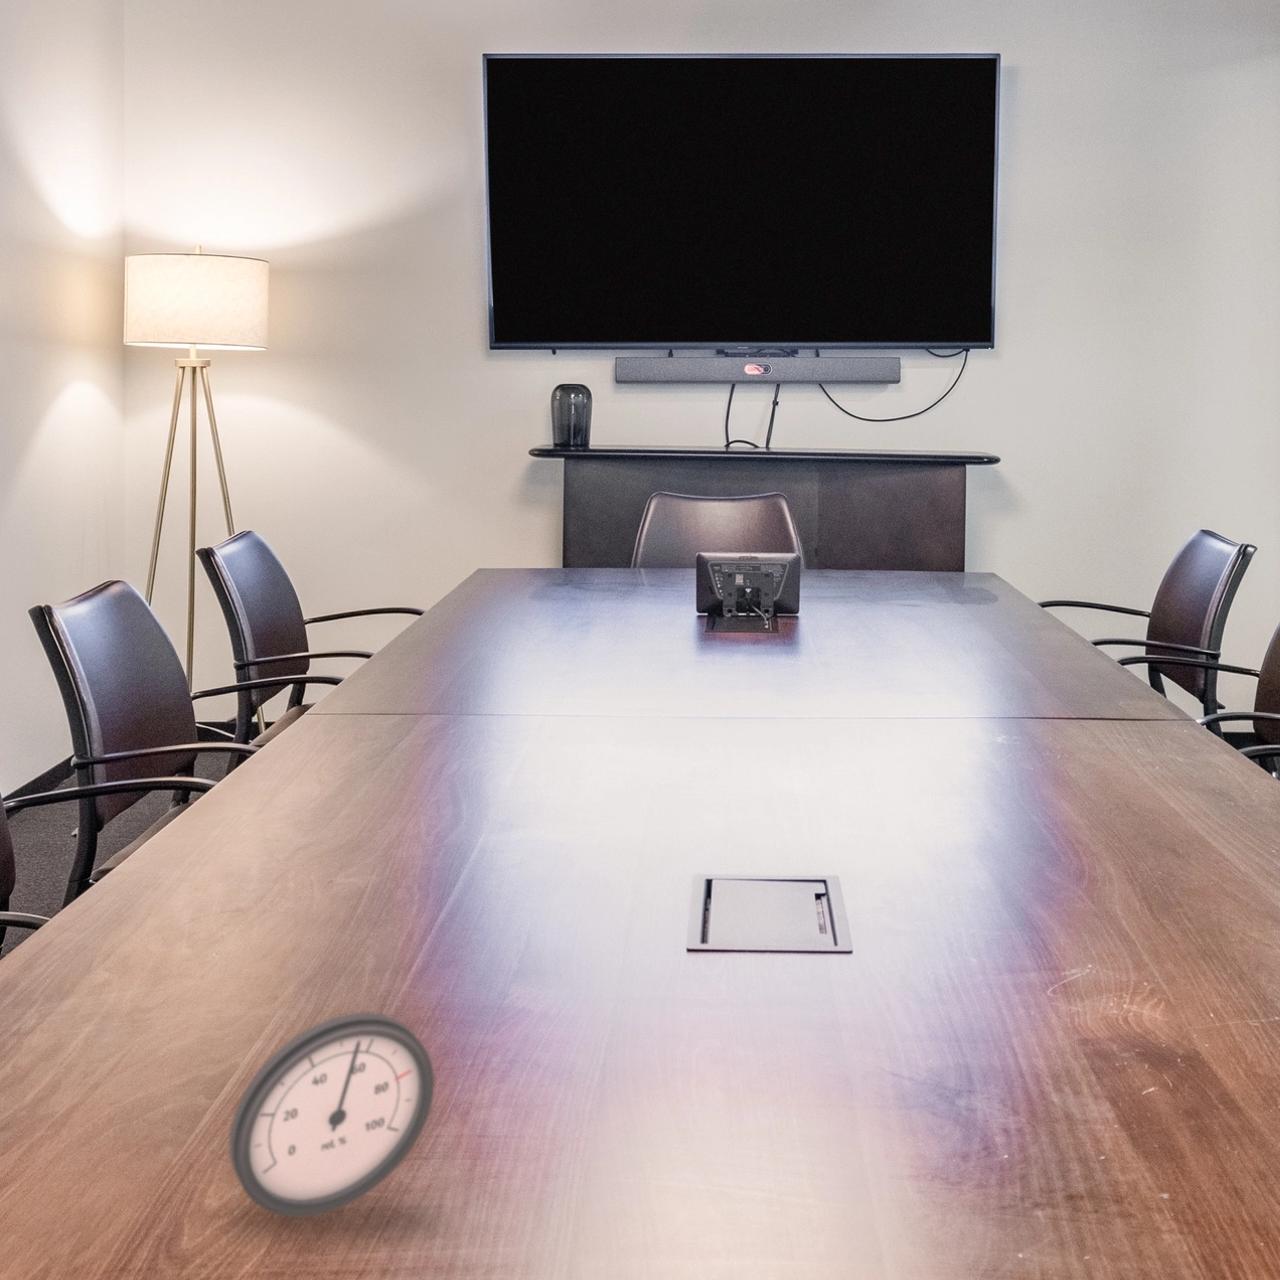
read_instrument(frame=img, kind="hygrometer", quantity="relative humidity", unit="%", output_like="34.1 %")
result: 55 %
